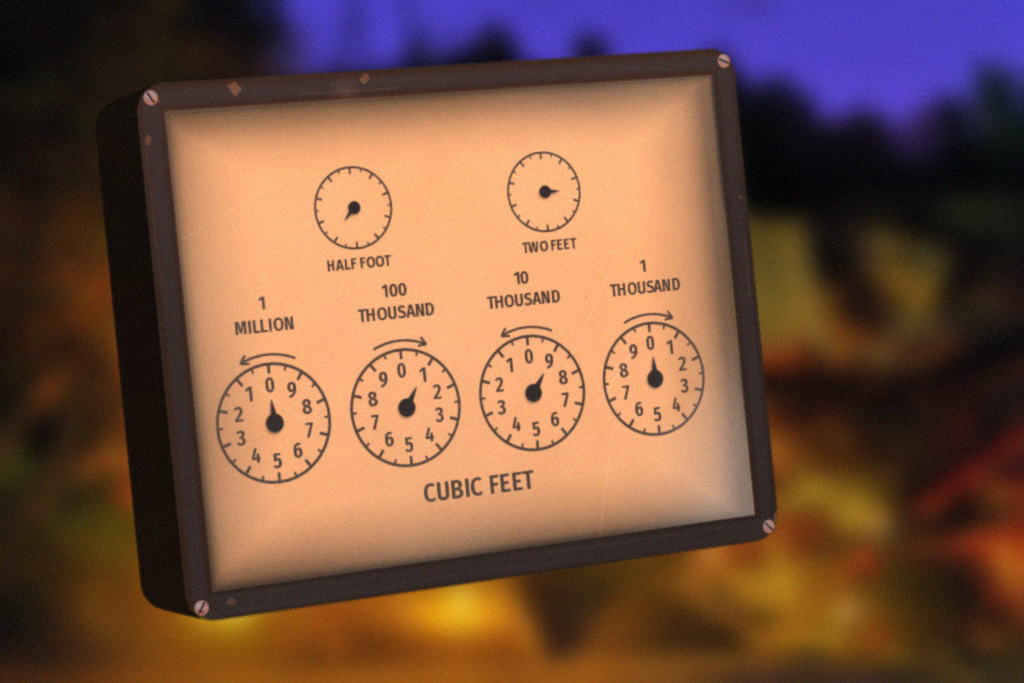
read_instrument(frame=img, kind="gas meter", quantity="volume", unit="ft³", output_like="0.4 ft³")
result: 9000 ft³
